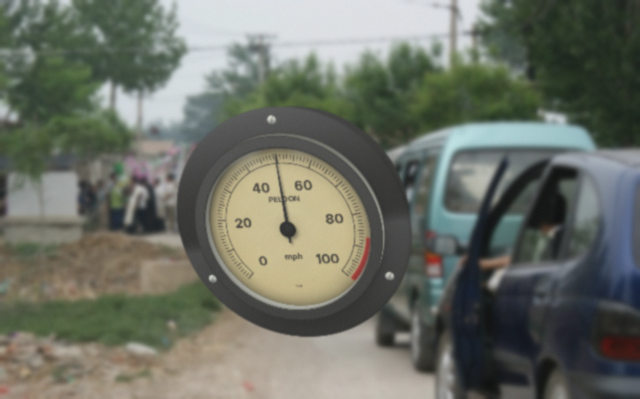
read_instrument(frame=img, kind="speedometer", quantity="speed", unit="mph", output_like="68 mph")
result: 50 mph
